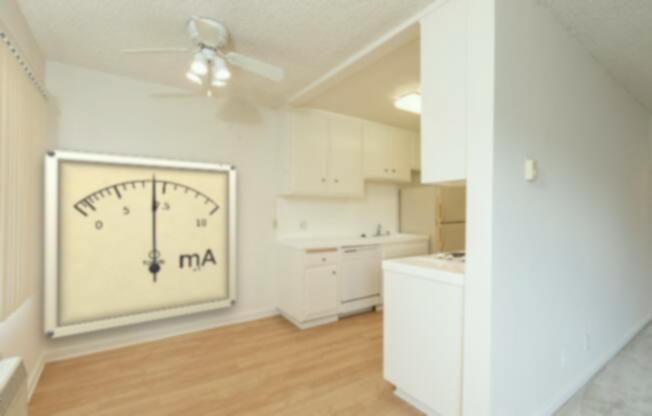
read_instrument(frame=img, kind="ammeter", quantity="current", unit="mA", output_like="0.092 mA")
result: 7 mA
